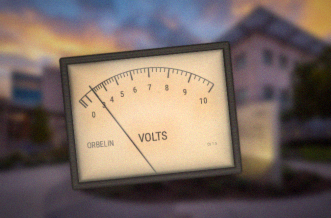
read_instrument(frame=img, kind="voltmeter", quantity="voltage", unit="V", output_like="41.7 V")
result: 3 V
